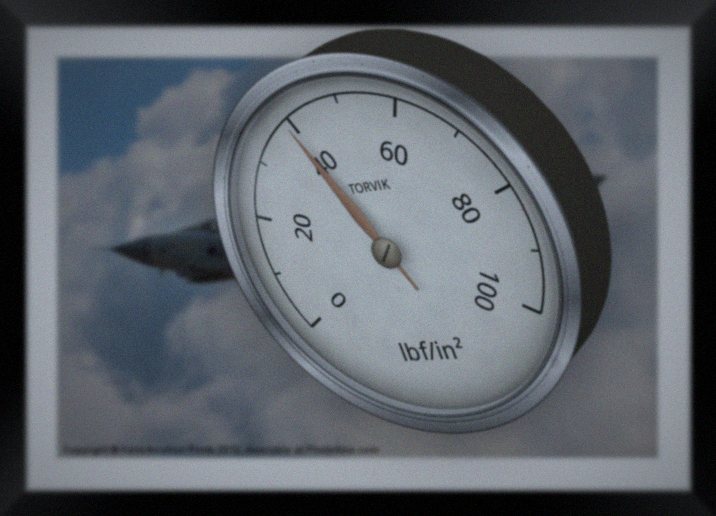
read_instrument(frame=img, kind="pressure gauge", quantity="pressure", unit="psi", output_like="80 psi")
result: 40 psi
